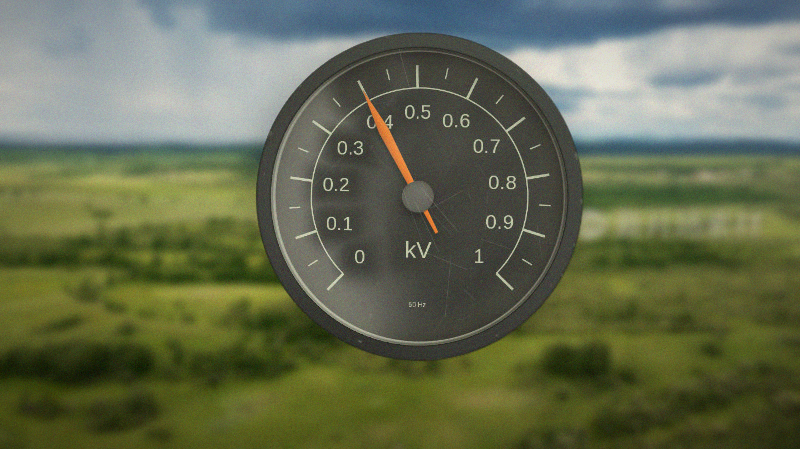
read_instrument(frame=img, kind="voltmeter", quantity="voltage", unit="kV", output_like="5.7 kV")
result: 0.4 kV
